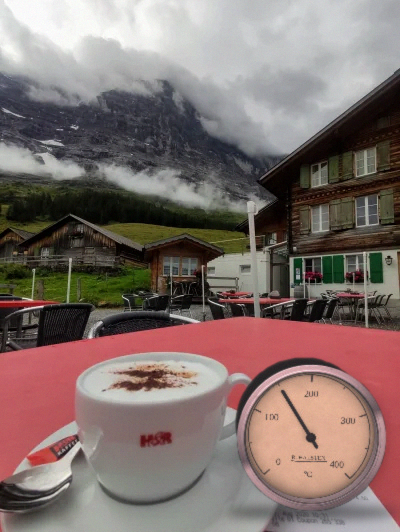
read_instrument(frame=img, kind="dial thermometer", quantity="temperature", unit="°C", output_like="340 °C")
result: 150 °C
